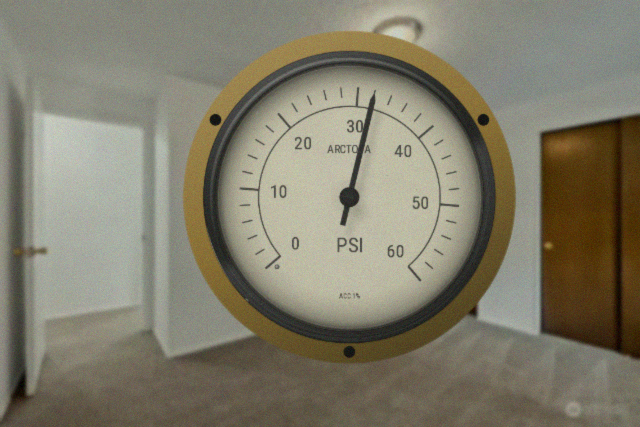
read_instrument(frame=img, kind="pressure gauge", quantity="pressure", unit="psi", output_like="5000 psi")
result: 32 psi
